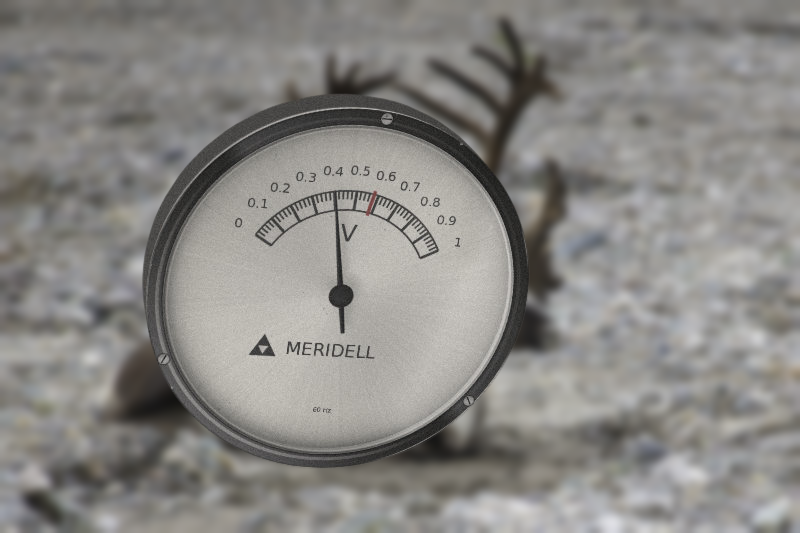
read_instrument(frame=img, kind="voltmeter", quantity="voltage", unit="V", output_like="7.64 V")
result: 0.4 V
